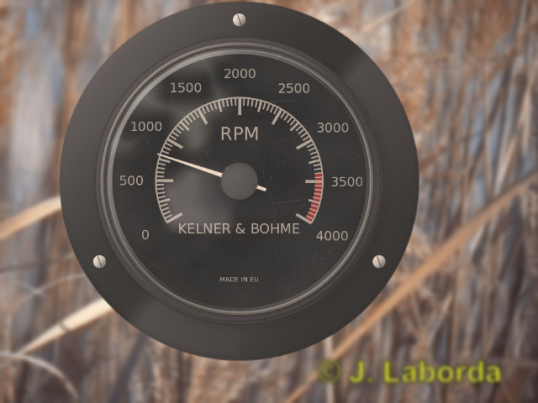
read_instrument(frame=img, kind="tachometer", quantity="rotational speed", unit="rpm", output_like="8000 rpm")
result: 800 rpm
